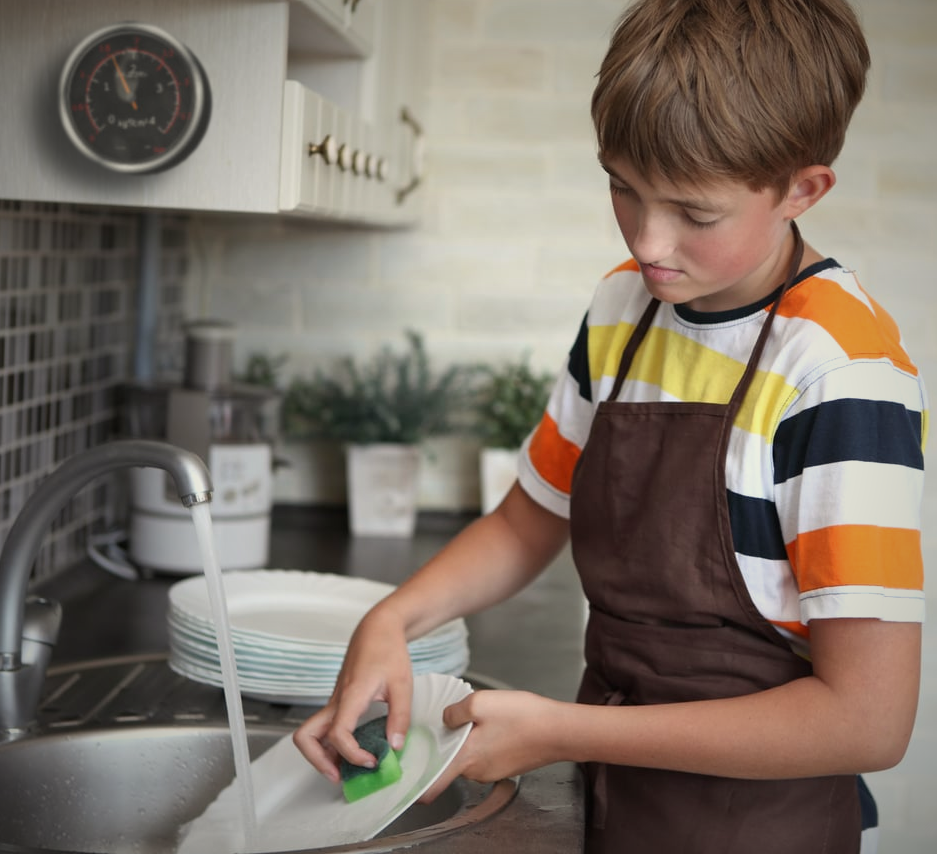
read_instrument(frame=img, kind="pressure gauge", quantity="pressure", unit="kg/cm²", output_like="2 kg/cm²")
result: 1.6 kg/cm²
